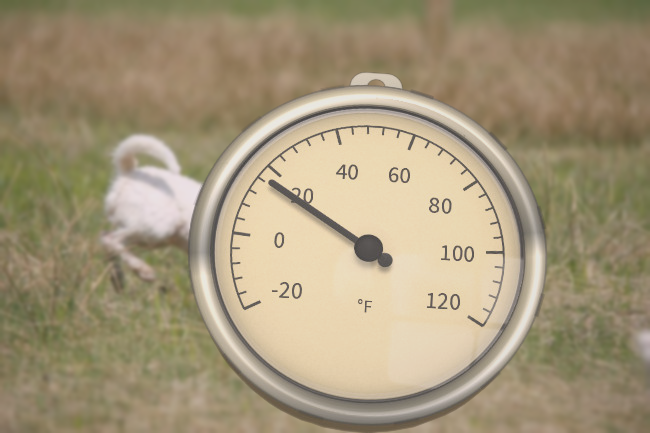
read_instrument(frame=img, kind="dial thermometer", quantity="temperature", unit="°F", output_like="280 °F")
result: 16 °F
